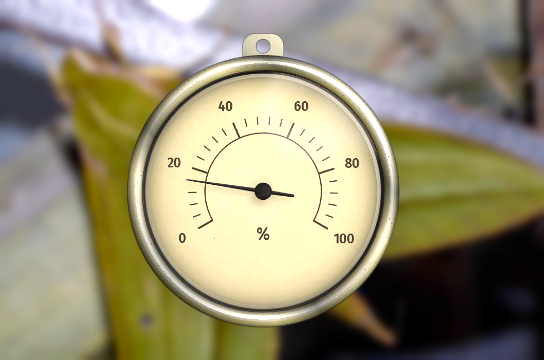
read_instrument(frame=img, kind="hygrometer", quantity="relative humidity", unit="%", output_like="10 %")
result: 16 %
